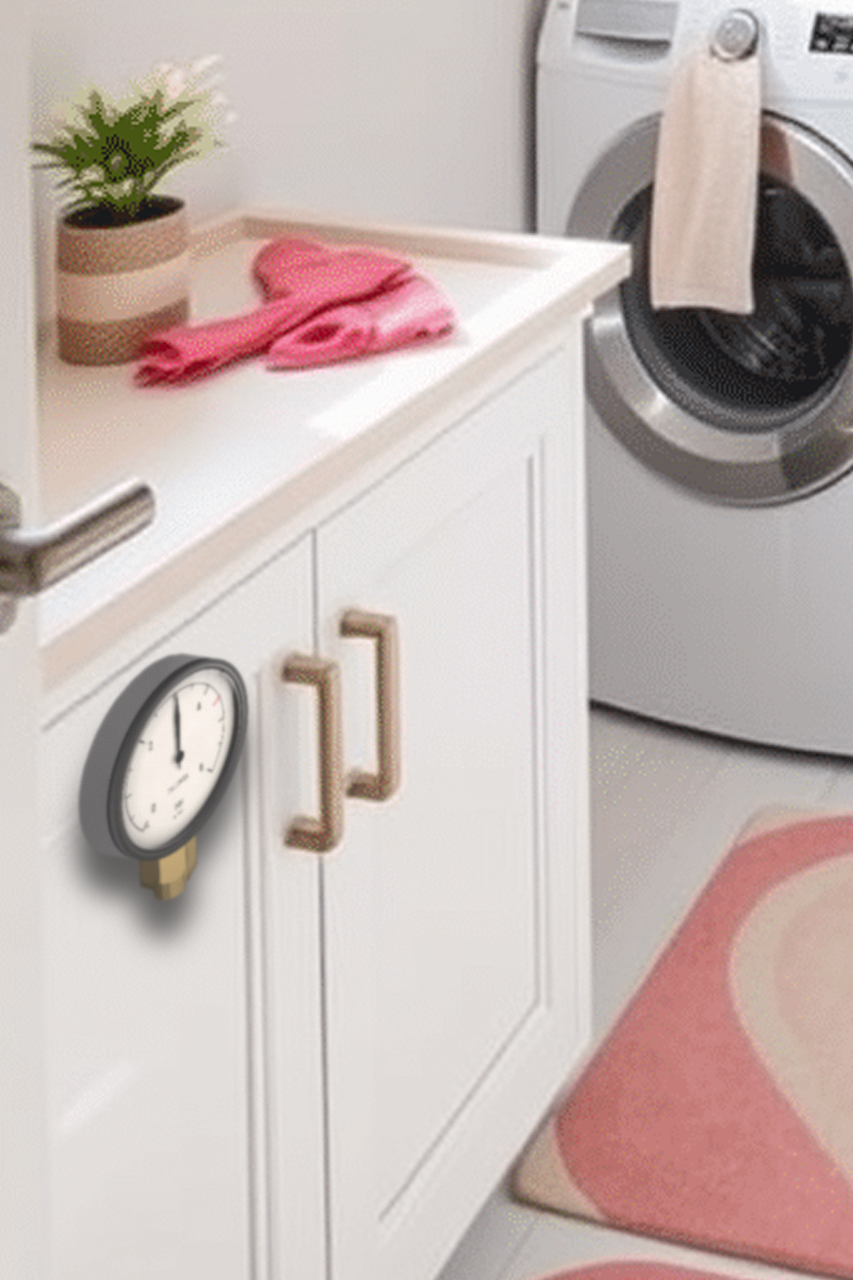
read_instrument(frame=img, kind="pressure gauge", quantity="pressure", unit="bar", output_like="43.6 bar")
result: 3 bar
